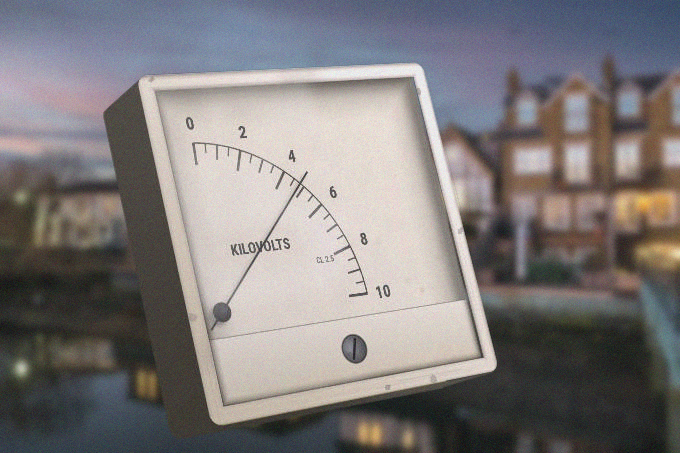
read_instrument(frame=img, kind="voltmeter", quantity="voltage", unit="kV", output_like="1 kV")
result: 4.75 kV
